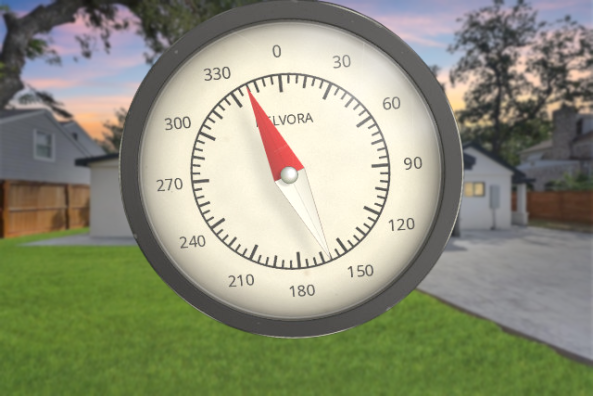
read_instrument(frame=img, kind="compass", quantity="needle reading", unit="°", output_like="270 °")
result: 340 °
